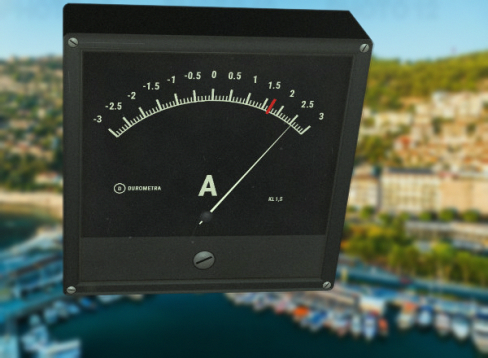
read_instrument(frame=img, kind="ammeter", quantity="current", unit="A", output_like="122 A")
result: 2.5 A
